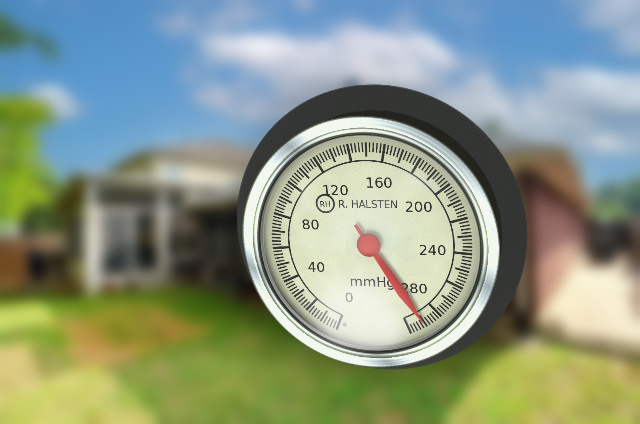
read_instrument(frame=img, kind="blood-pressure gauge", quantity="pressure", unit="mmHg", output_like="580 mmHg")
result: 290 mmHg
